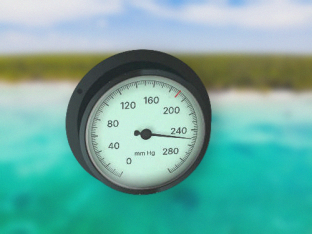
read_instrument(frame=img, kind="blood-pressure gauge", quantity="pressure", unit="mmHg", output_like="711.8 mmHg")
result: 250 mmHg
